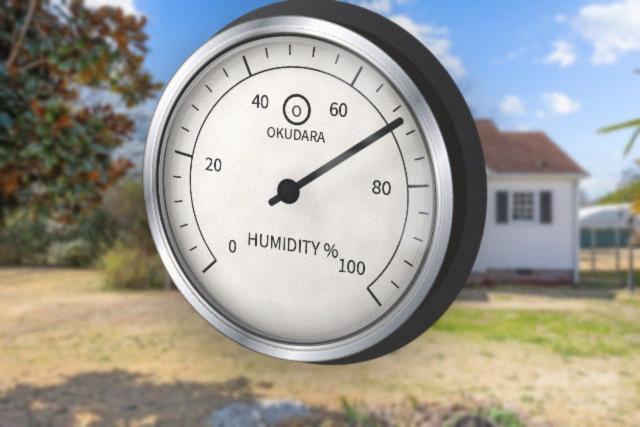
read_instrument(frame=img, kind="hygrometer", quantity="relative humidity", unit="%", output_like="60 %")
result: 70 %
